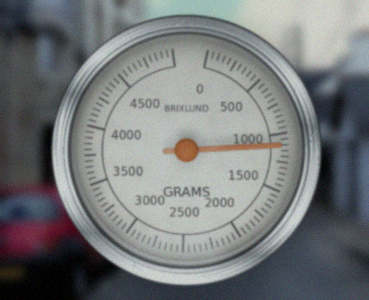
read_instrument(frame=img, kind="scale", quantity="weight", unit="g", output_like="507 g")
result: 1100 g
